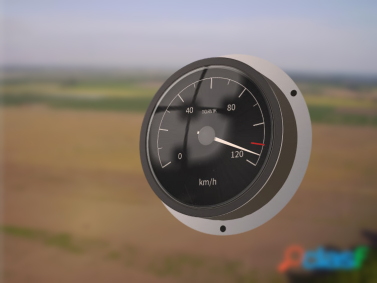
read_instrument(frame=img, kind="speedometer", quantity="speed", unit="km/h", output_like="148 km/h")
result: 115 km/h
